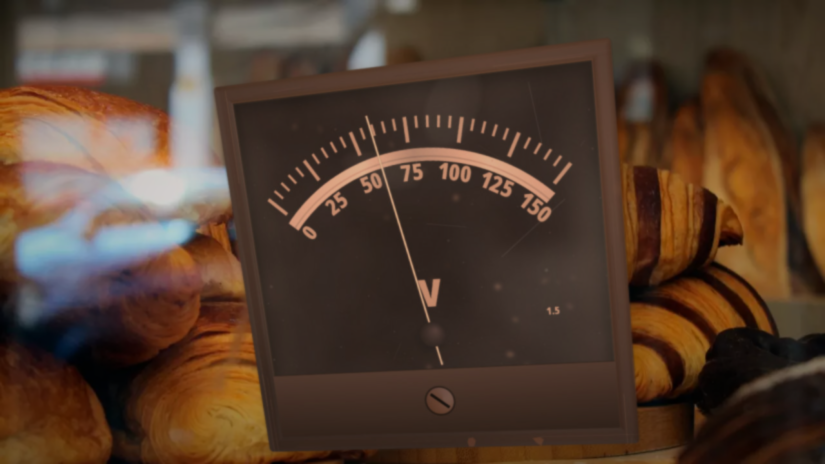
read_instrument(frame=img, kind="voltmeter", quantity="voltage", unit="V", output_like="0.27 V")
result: 60 V
